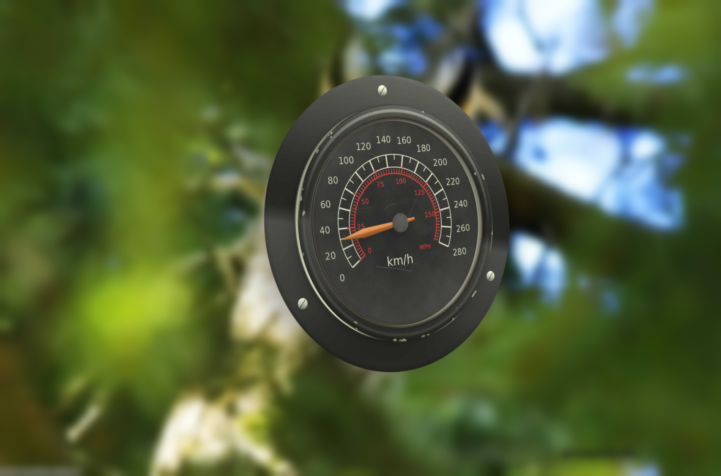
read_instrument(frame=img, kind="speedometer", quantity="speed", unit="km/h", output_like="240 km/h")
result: 30 km/h
